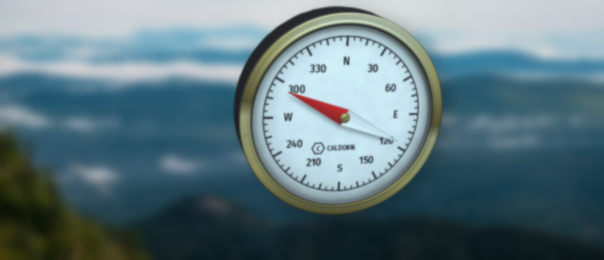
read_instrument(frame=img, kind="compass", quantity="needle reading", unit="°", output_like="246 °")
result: 295 °
